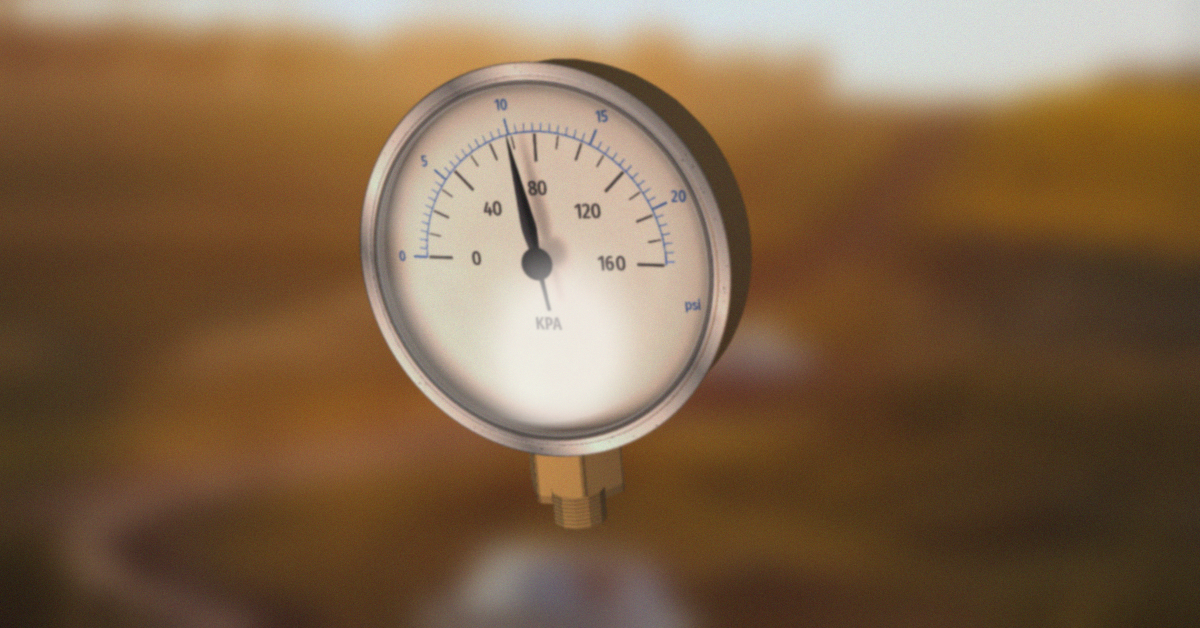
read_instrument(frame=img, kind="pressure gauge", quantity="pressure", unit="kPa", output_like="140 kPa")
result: 70 kPa
